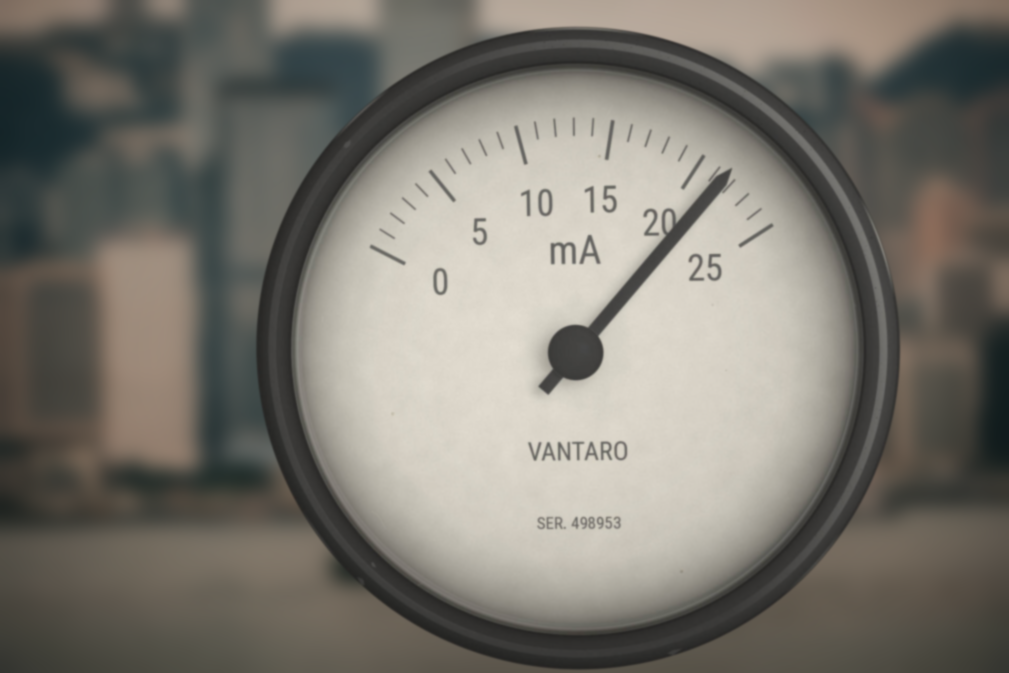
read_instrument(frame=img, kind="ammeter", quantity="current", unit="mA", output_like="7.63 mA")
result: 21.5 mA
